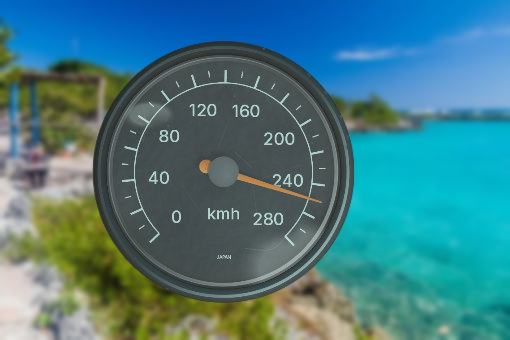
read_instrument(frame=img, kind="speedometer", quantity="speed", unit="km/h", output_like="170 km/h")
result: 250 km/h
